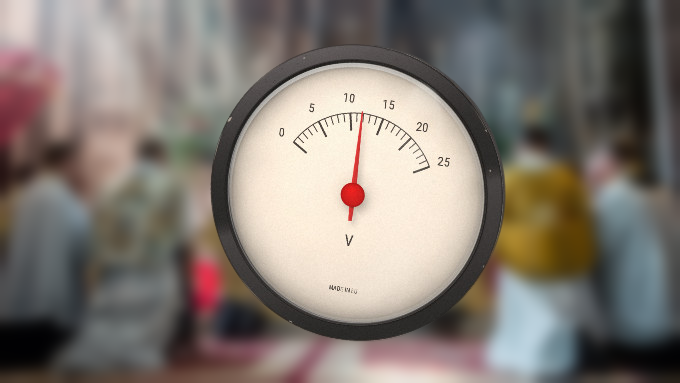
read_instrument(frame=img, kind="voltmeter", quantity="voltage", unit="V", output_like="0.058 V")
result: 12 V
